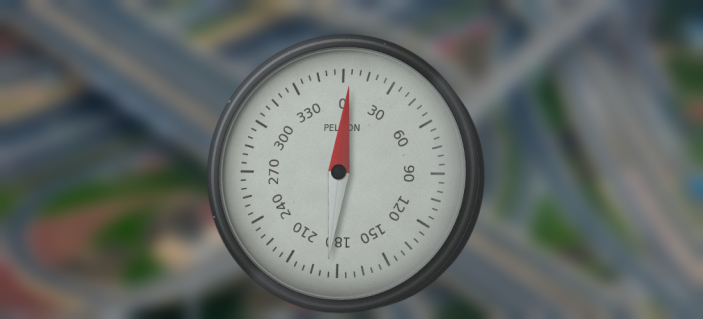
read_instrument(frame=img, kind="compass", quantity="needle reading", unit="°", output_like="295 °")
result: 5 °
